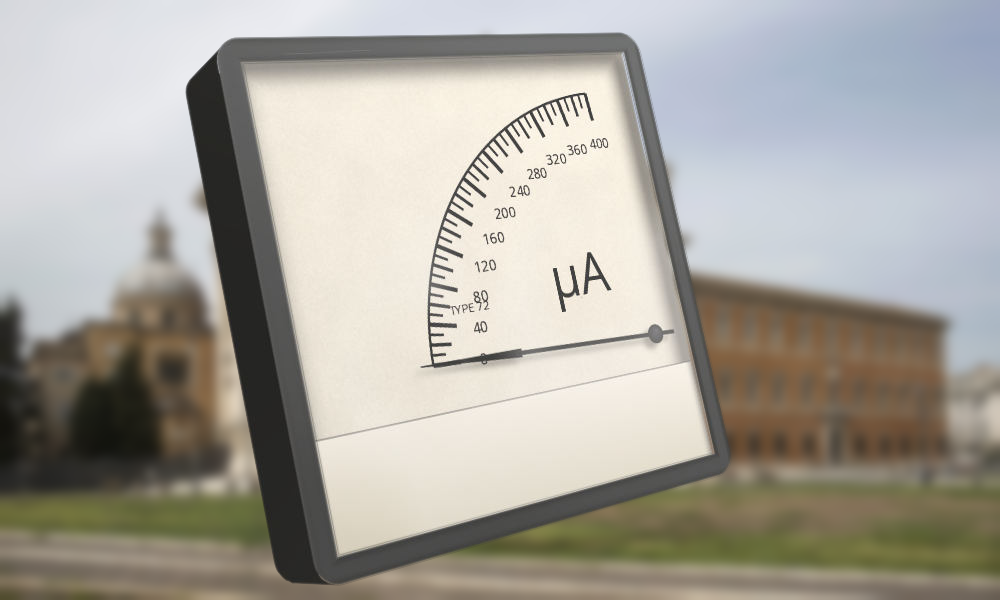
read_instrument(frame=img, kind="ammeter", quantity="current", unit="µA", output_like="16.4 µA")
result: 0 µA
